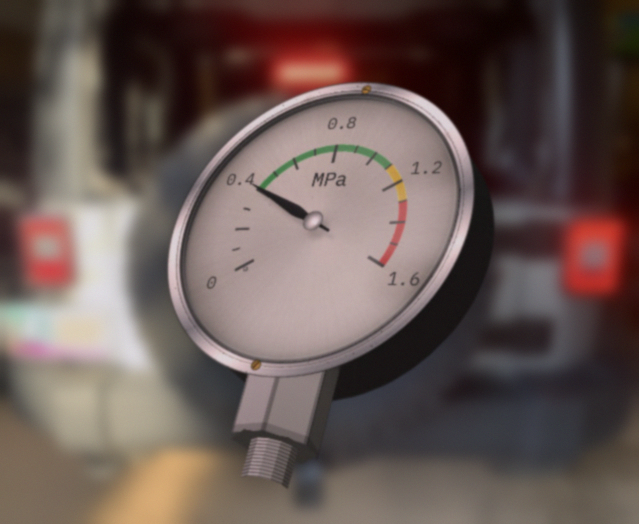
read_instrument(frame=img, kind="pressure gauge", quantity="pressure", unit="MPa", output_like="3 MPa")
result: 0.4 MPa
